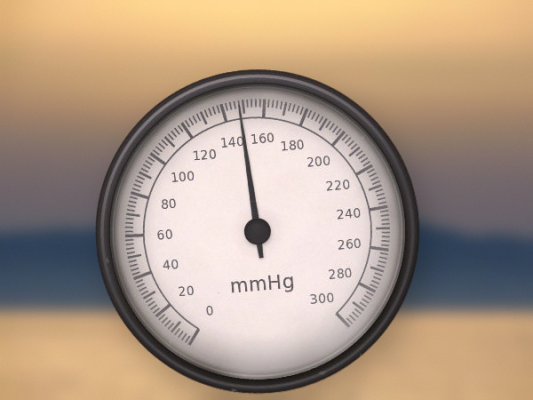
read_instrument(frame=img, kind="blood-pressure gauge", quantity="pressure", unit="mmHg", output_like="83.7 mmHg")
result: 148 mmHg
